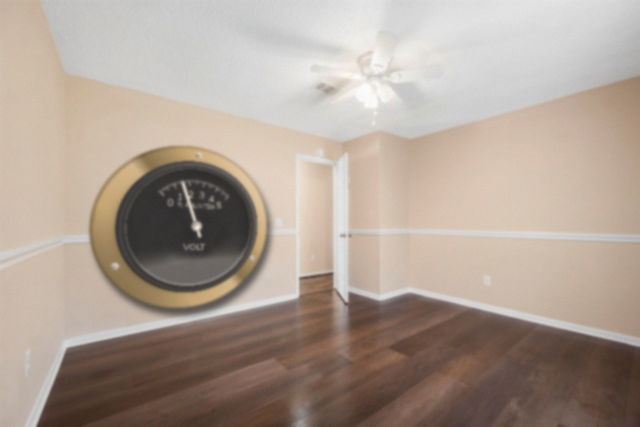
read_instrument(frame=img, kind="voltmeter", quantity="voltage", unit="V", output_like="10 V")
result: 1.5 V
